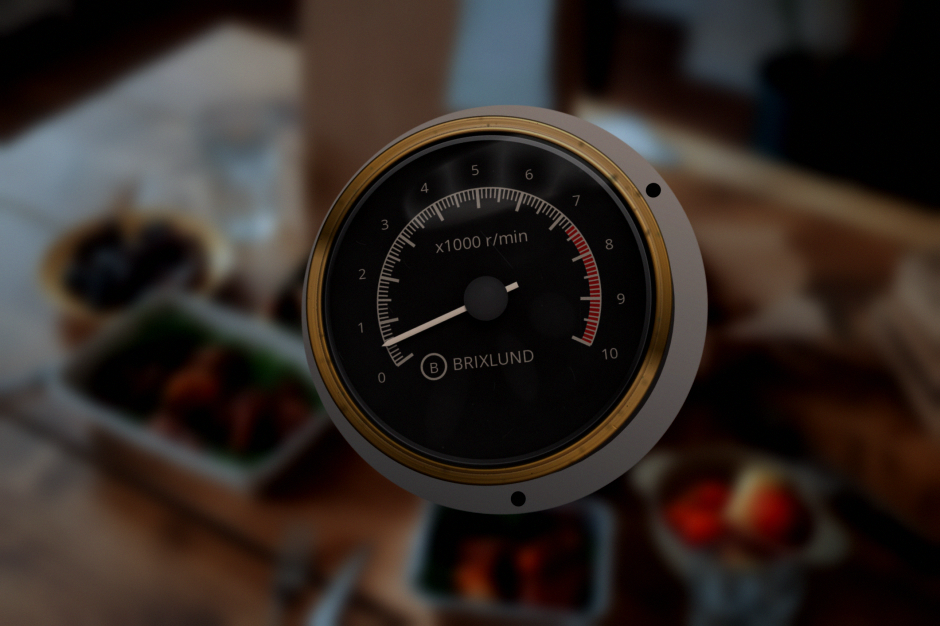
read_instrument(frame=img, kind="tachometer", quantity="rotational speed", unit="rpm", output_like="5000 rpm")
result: 500 rpm
